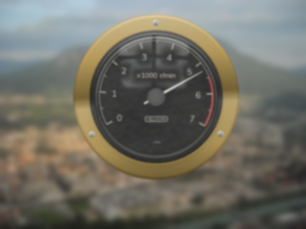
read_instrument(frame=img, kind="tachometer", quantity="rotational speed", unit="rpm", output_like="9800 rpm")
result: 5250 rpm
